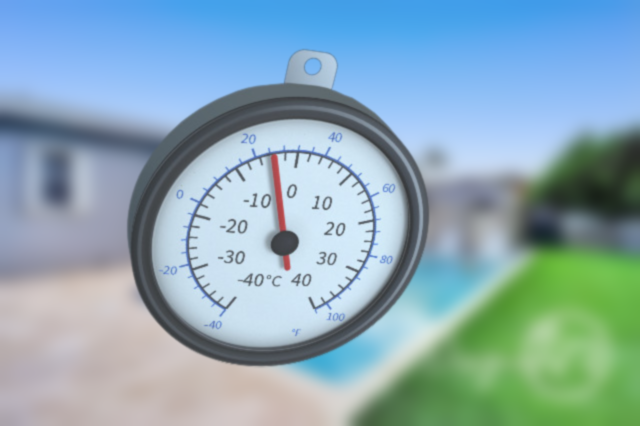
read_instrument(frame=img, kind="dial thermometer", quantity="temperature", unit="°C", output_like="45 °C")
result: -4 °C
